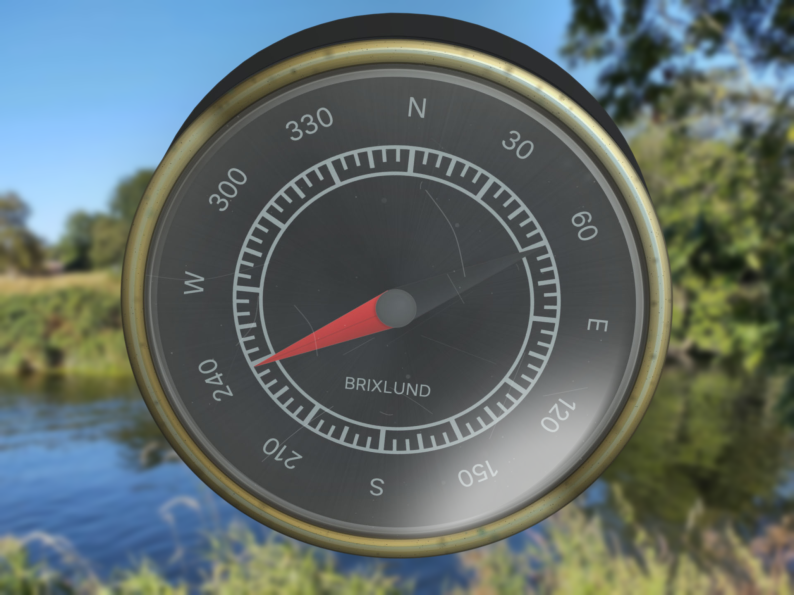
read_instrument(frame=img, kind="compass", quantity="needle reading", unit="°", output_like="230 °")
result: 240 °
